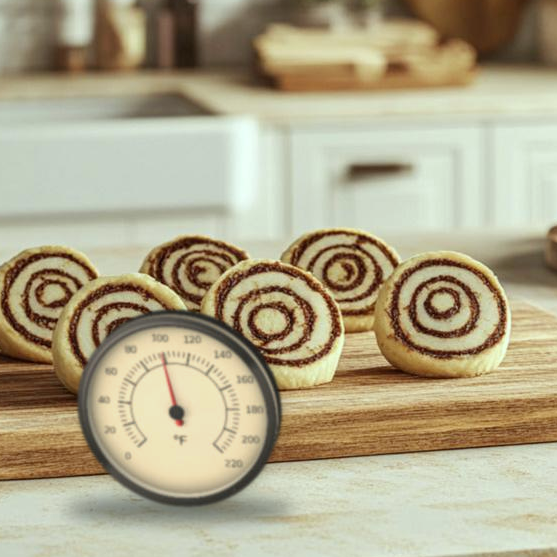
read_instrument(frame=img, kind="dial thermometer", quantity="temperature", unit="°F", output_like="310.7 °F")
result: 100 °F
